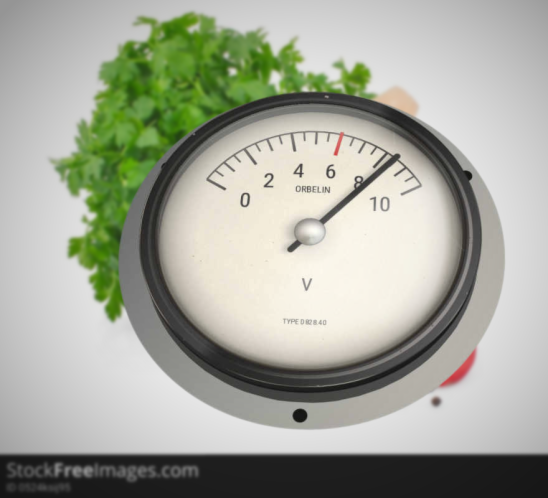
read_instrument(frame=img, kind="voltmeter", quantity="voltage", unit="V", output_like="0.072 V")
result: 8.5 V
